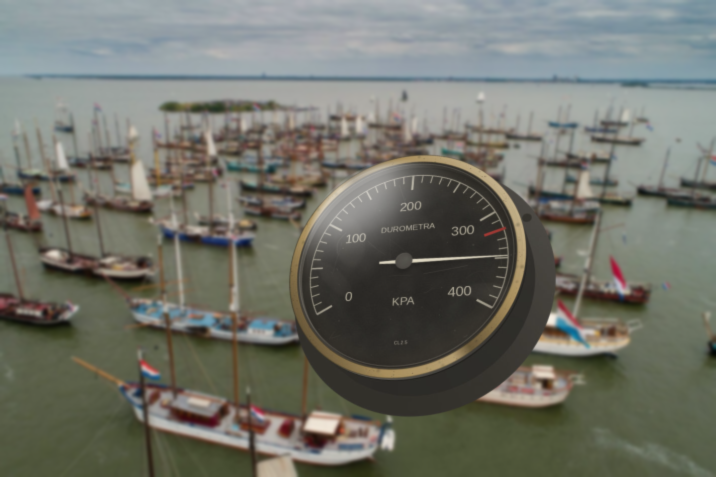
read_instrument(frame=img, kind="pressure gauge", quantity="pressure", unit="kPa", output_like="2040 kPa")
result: 350 kPa
